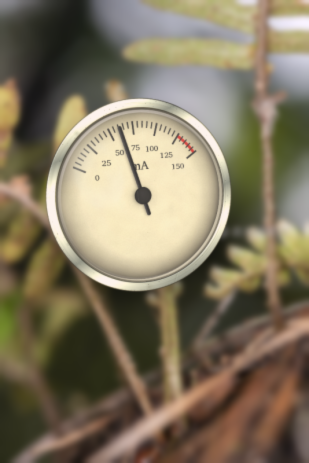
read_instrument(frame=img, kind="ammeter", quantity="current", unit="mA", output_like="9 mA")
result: 60 mA
